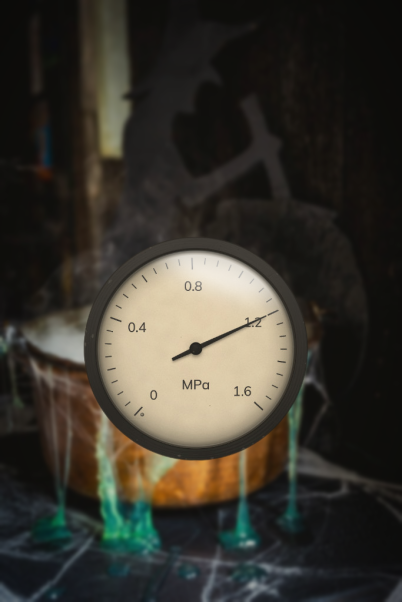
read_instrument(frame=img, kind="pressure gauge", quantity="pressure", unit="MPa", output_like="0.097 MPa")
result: 1.2 MPa
